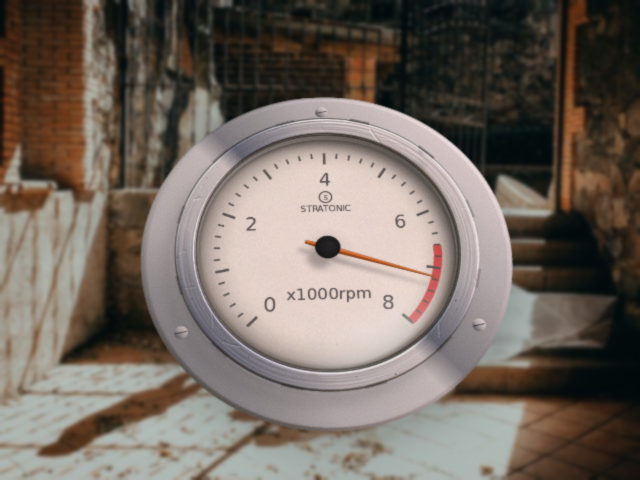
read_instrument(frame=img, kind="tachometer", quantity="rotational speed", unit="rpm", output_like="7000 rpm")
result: 7200 rpm
